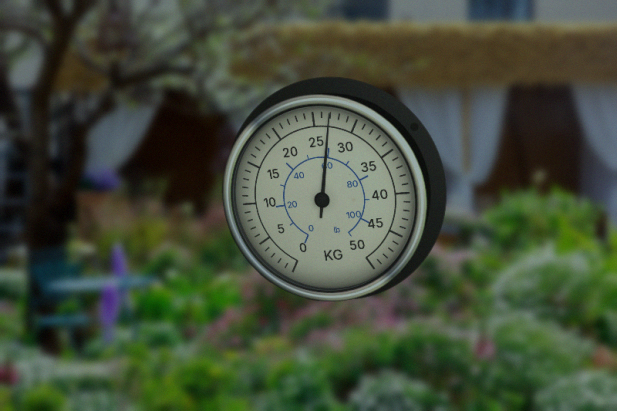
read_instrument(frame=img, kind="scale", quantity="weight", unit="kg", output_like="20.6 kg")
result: 27 kg
